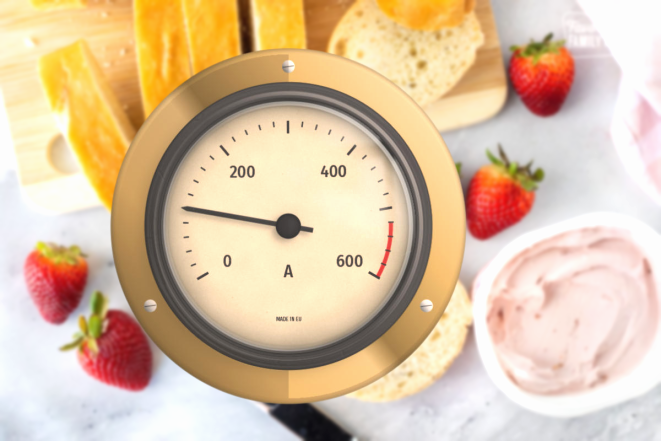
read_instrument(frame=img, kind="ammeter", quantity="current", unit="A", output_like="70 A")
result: 100 A
